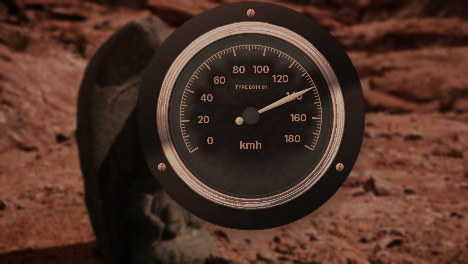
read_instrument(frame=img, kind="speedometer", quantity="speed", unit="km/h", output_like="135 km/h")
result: 140 km/h
